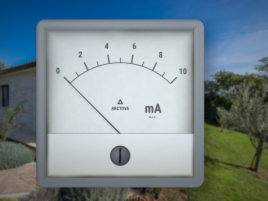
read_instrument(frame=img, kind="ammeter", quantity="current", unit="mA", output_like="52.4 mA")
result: 0 mA
